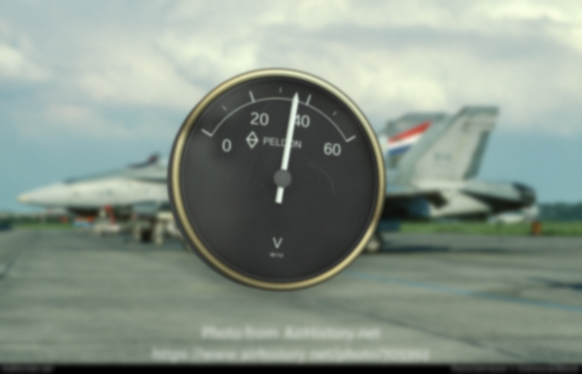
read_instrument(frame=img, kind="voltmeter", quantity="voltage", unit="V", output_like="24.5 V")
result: 35 V
